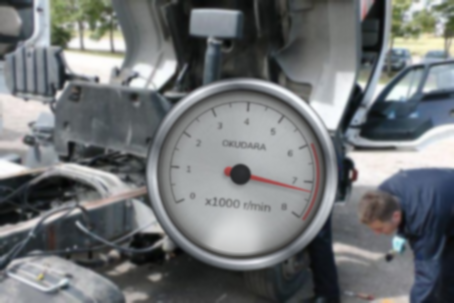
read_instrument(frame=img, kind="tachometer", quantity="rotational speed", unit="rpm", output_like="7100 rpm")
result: 7250 rpm
